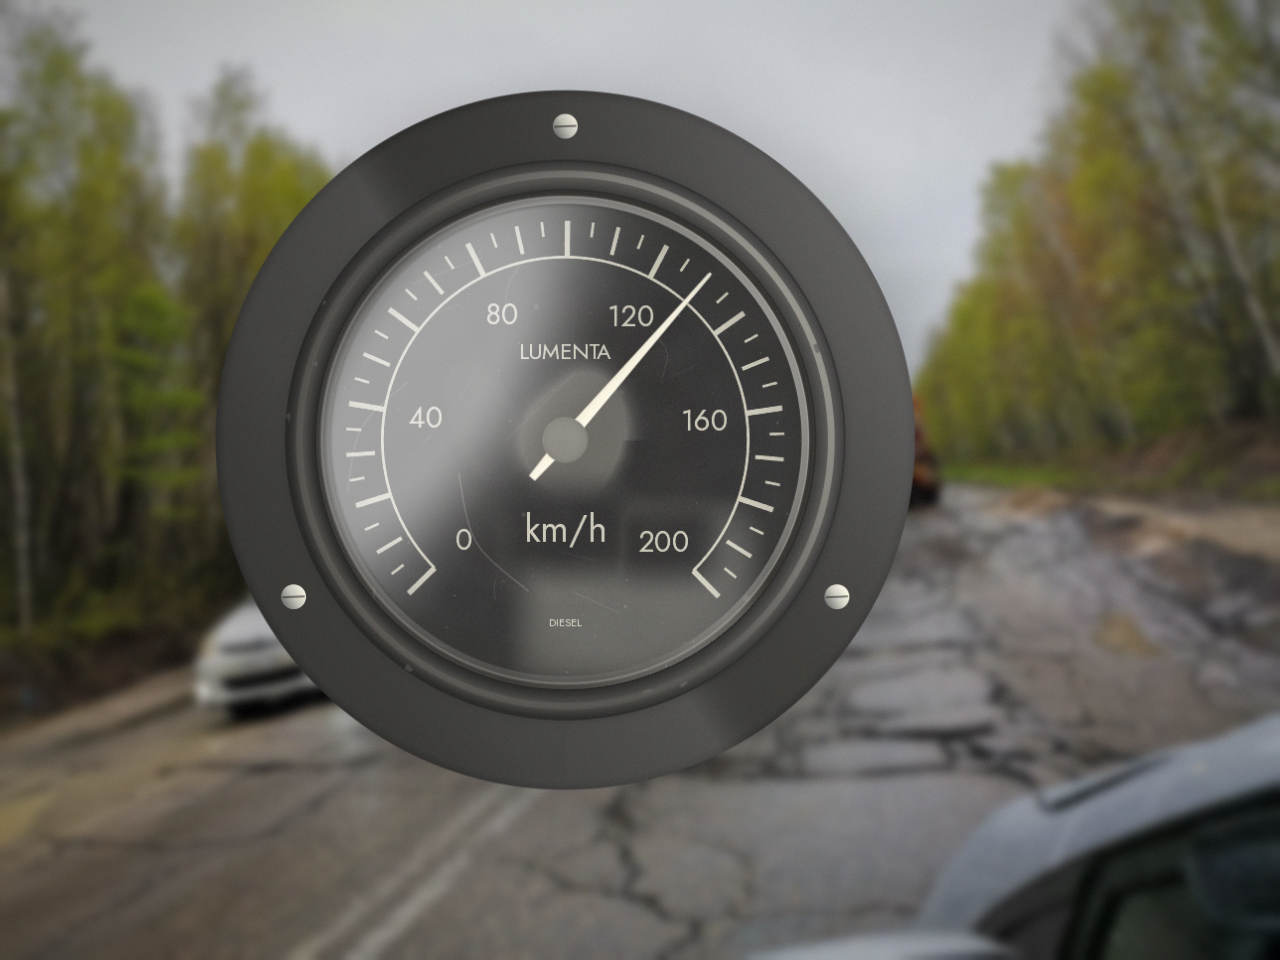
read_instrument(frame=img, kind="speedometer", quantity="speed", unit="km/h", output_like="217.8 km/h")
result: 130 km/h
